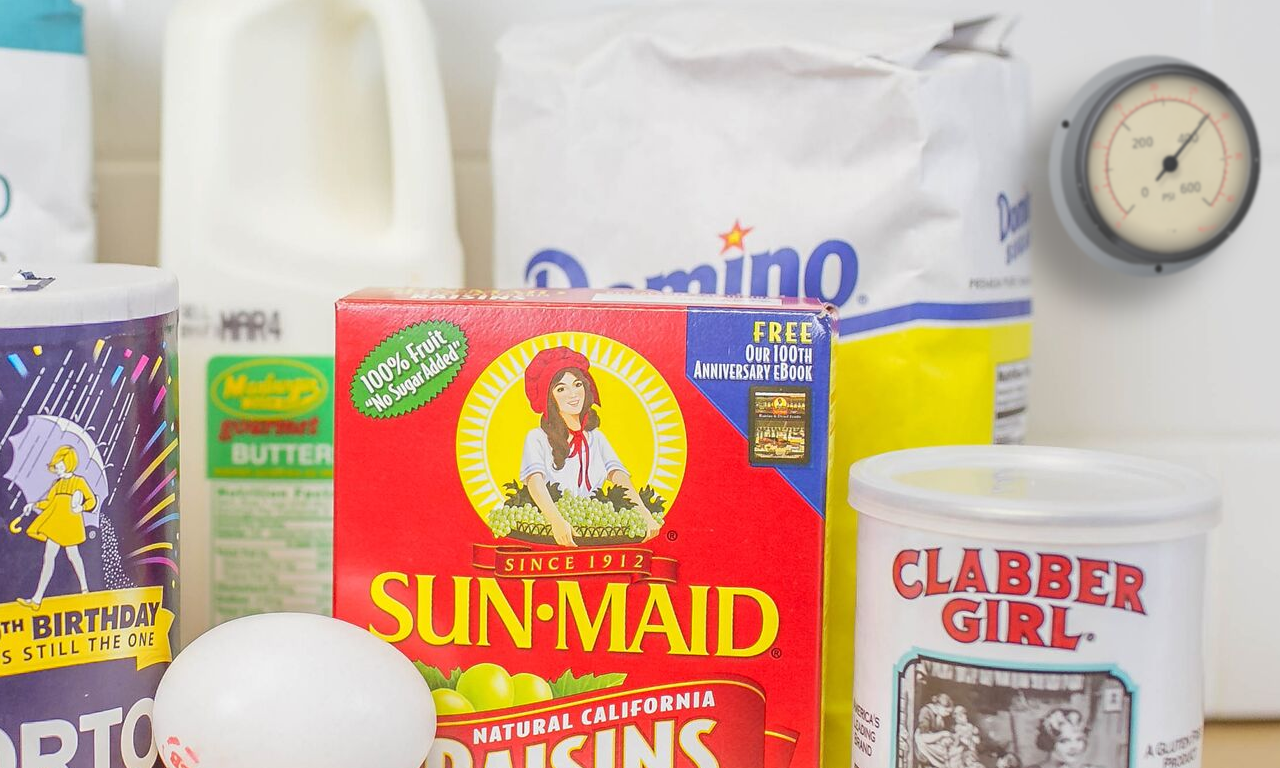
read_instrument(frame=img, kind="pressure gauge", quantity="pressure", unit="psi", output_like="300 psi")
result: 400 psi
